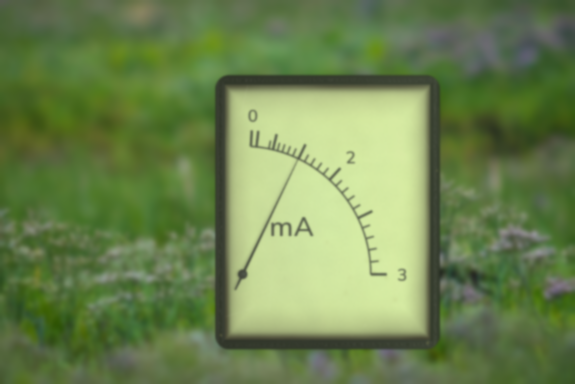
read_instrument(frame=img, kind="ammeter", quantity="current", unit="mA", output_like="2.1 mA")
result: 1.5 mA
